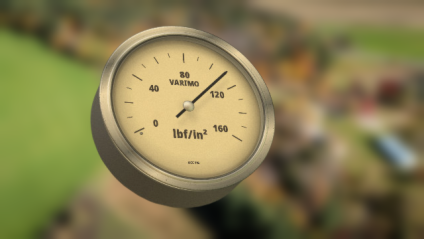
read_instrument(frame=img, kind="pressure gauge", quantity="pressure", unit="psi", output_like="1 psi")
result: 110 psi
